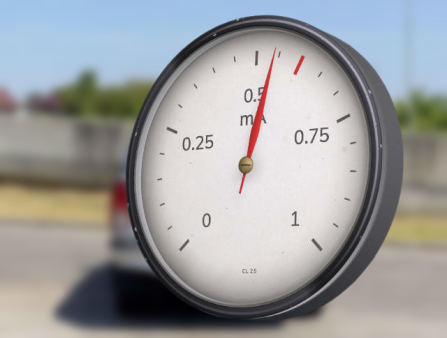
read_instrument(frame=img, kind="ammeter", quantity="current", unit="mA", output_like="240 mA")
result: 0.55 mA
